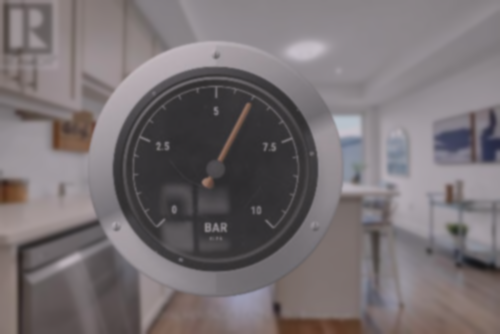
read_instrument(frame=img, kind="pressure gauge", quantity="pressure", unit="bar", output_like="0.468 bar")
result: 6 bar
